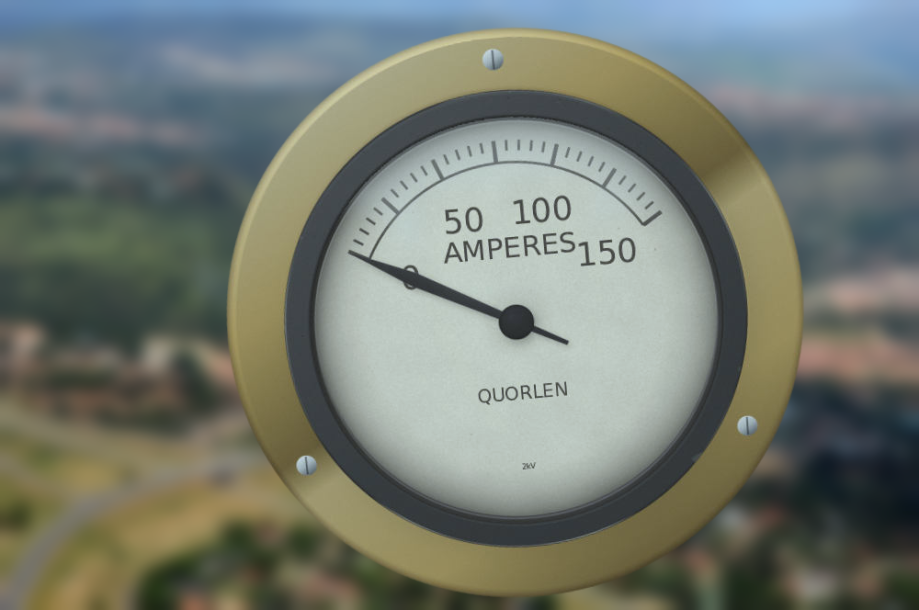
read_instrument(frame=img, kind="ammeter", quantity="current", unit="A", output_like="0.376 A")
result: 0 A
